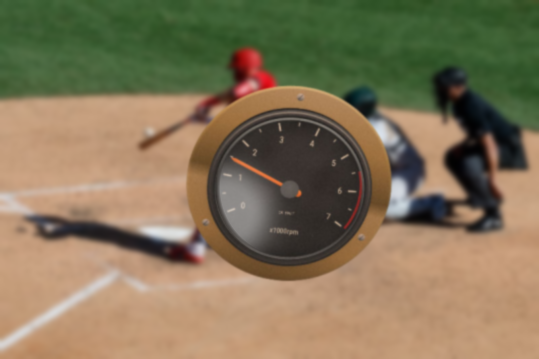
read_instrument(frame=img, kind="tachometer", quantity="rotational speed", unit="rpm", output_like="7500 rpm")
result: 1500 rpm
